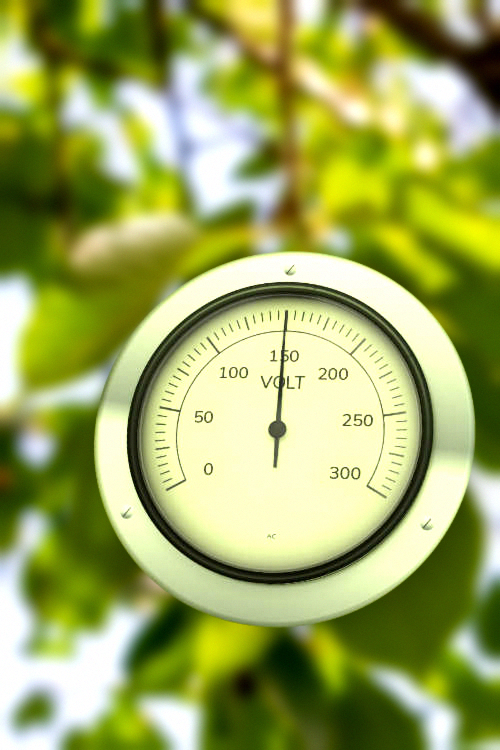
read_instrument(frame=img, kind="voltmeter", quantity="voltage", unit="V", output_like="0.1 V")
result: 150 V
